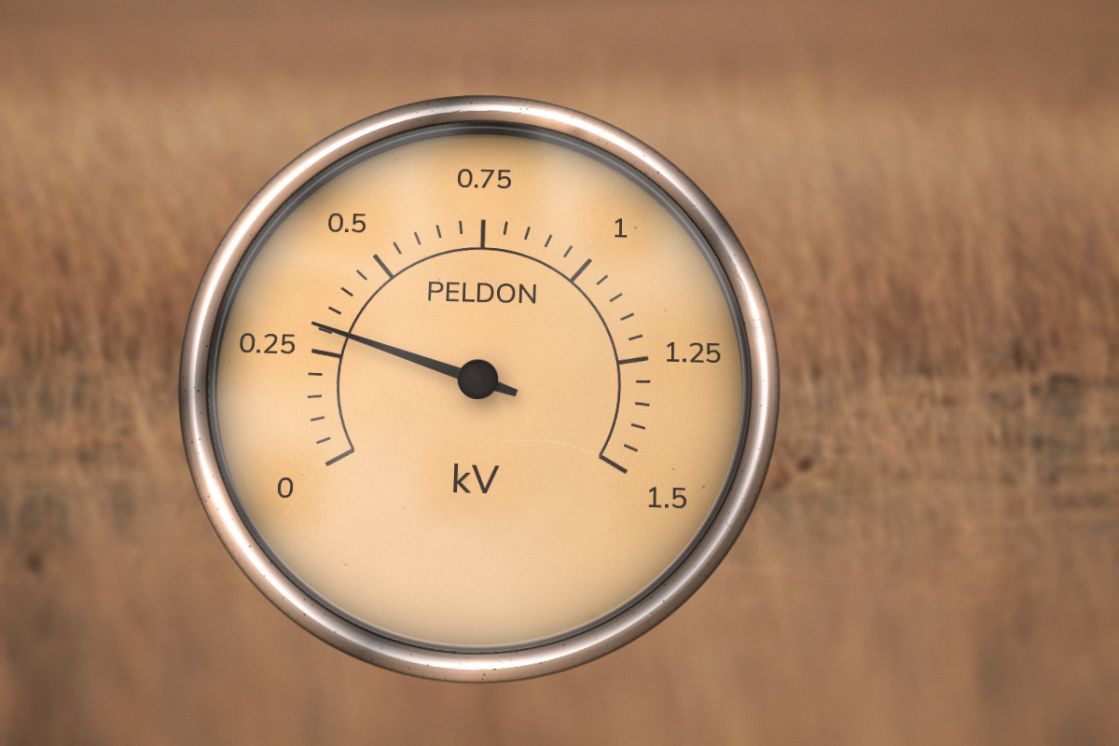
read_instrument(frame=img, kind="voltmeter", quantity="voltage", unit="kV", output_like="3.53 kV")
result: 0.3 kV
